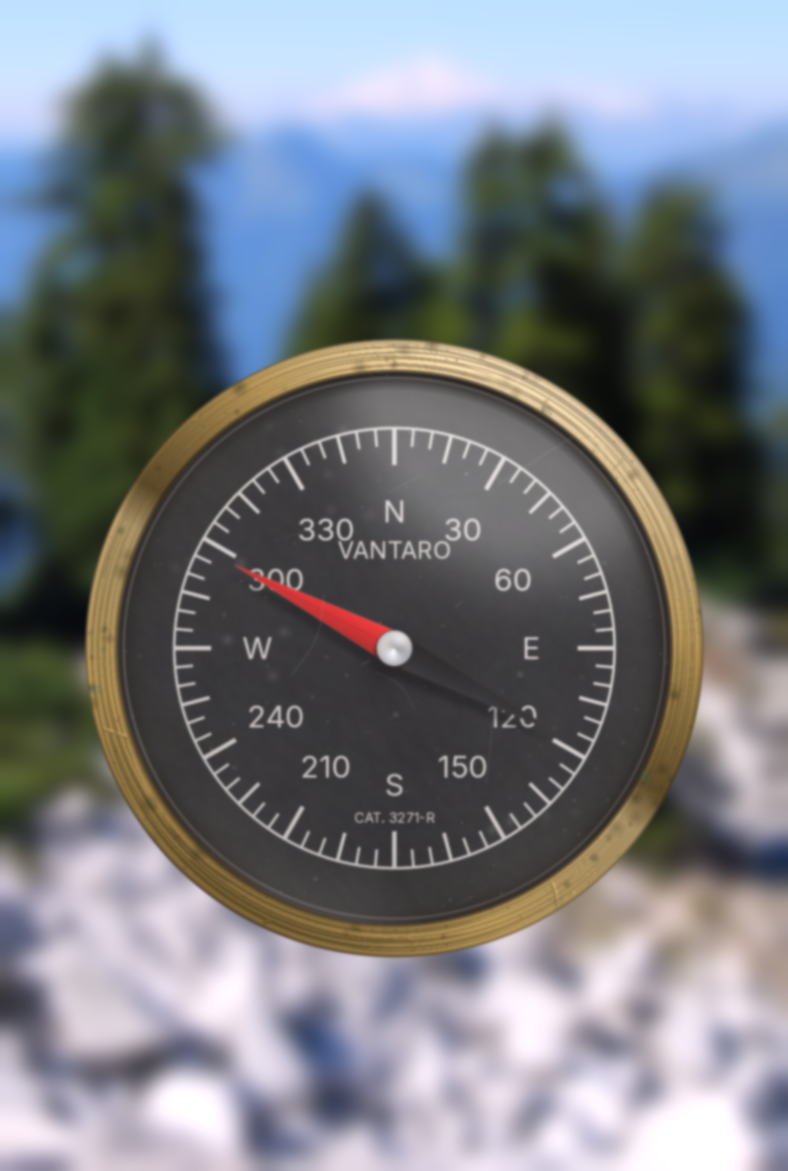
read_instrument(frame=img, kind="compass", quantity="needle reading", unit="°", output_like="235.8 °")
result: 297.5 °
